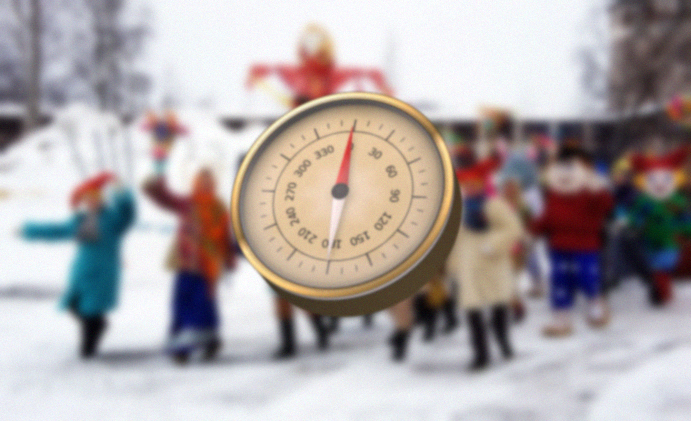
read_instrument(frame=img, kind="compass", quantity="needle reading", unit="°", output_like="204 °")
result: 0 °
